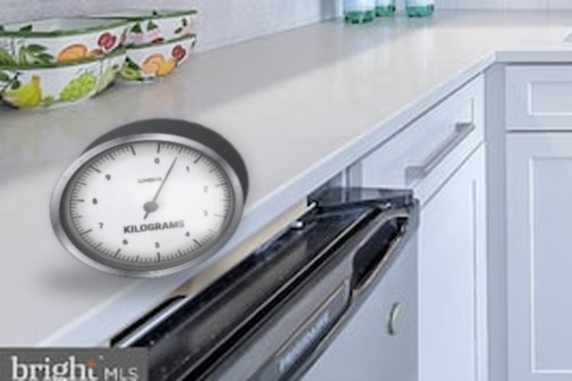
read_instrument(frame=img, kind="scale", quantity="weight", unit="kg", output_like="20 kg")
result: 0.5 kg
